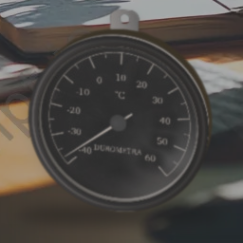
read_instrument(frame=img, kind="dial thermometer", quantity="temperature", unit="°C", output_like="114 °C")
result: -37.5 °C
